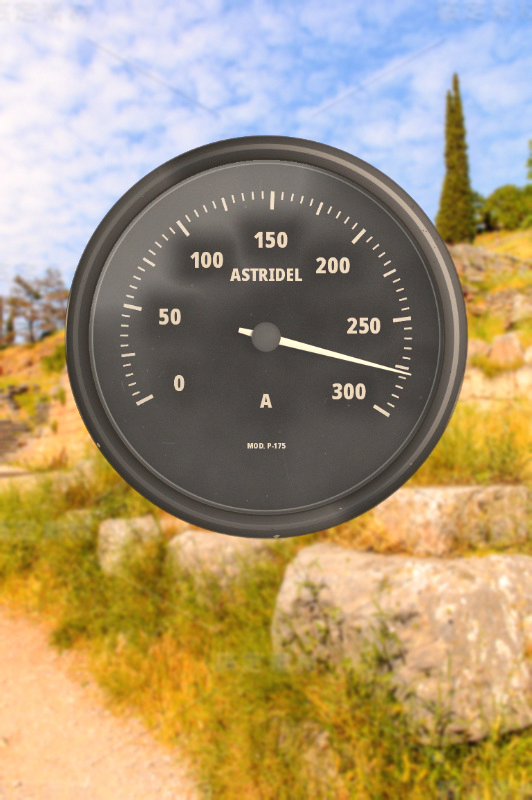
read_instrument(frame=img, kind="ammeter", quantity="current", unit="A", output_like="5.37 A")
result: 277.5 A
